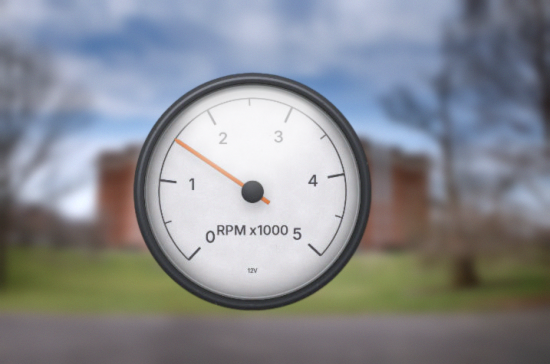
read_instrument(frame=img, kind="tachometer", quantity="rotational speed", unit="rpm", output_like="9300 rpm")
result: 1500 rpm
